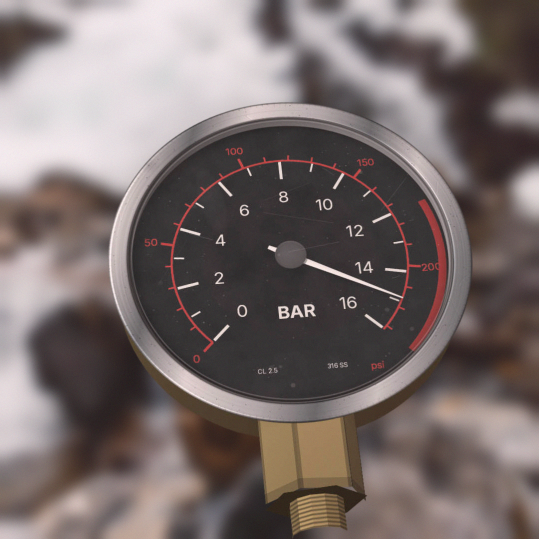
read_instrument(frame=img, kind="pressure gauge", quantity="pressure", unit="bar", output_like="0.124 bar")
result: 15 bar
